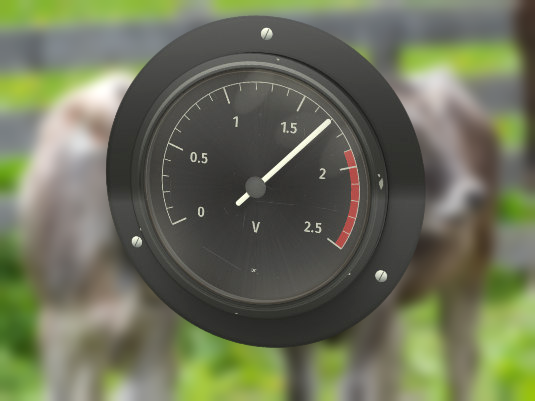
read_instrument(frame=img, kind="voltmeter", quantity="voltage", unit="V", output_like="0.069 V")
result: 1.7 V
